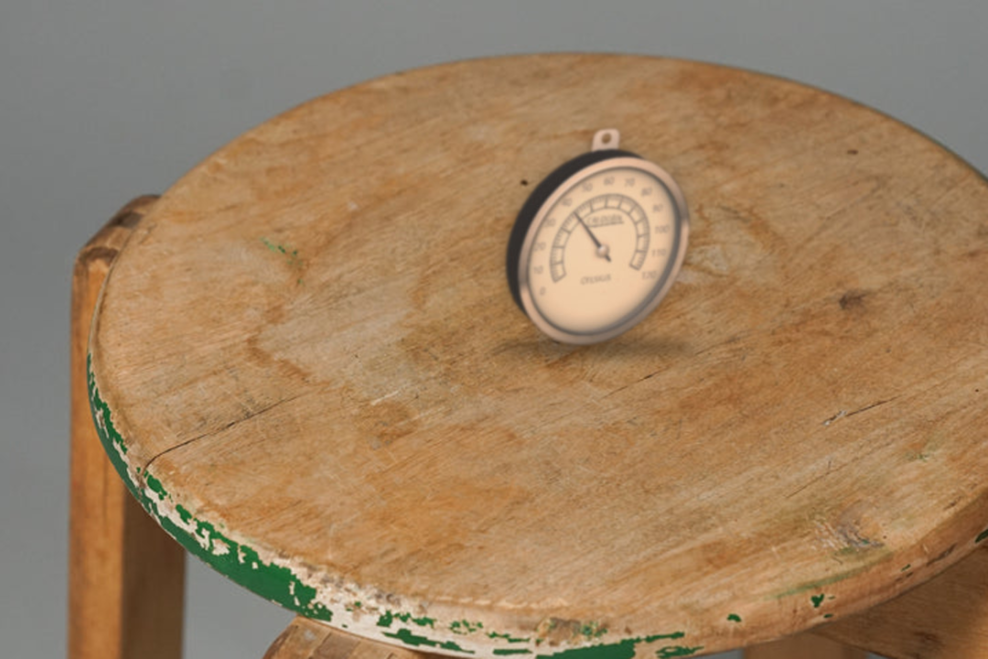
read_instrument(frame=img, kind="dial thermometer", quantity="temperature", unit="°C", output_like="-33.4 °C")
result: 40 °C
